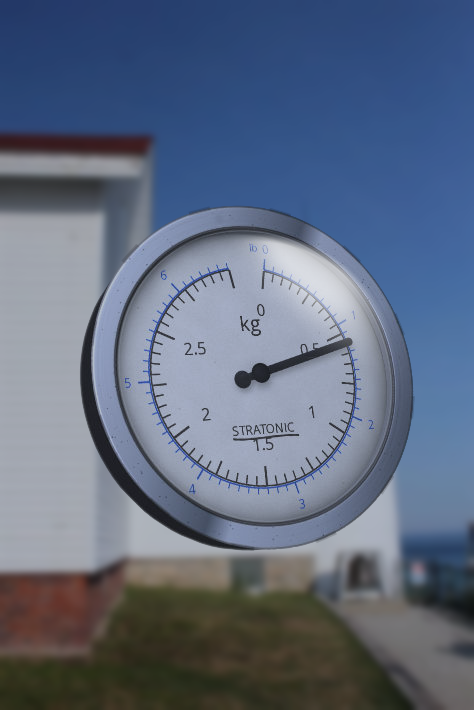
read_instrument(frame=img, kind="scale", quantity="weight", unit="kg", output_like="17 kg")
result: 0.55 kg
